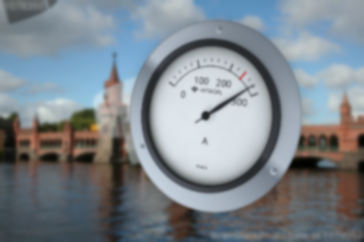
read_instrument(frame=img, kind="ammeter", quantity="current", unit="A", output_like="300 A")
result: 280 A
